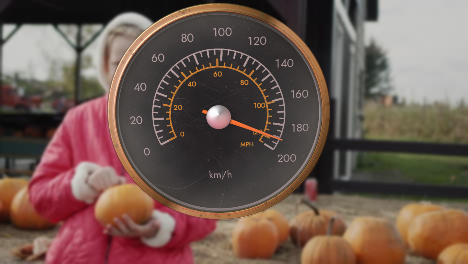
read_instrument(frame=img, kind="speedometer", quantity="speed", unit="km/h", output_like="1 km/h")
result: 190 km/h
